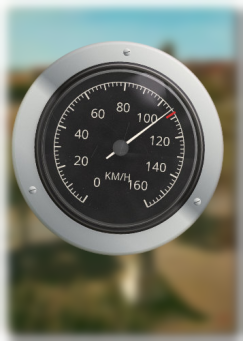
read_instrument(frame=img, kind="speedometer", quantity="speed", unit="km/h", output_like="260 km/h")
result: 106 km/h
